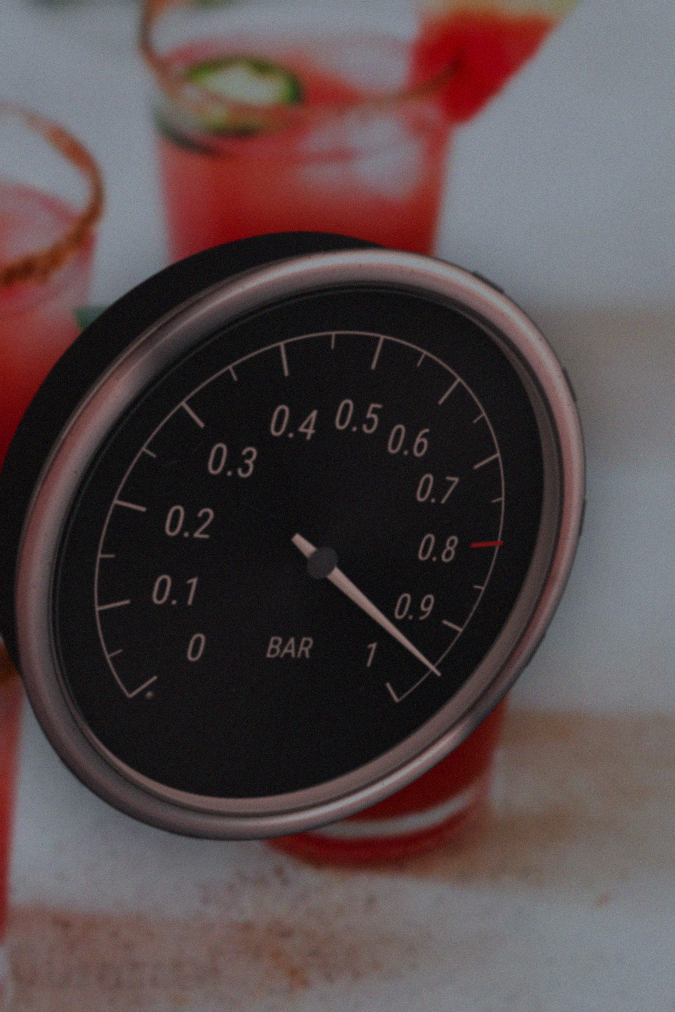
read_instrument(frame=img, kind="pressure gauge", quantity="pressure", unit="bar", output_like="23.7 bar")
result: 0.95 bar
